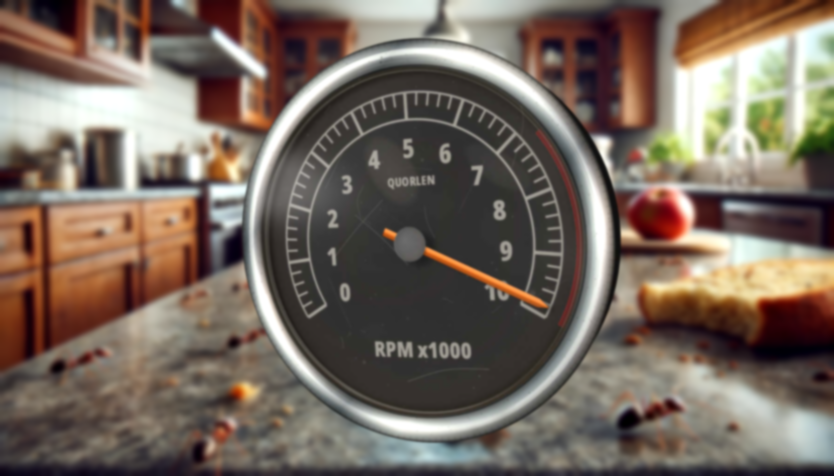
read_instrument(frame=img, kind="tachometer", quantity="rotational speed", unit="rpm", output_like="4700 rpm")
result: 9800 rpm
